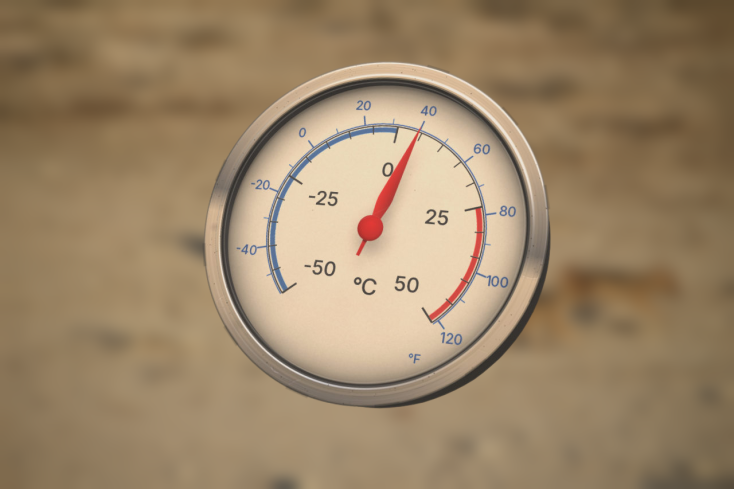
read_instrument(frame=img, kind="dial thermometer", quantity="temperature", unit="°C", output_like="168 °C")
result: 5 °C
